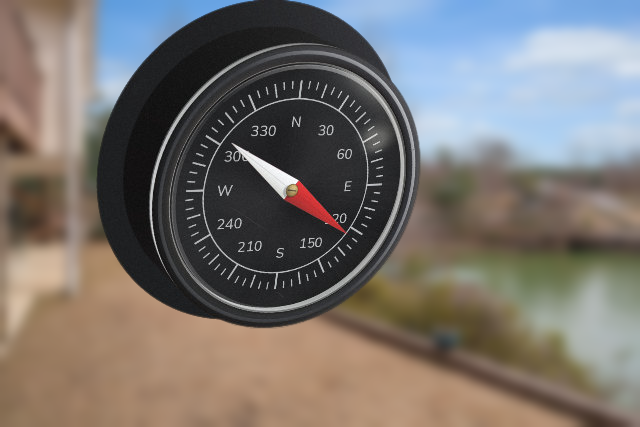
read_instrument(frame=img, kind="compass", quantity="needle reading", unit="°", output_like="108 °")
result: 125 °
